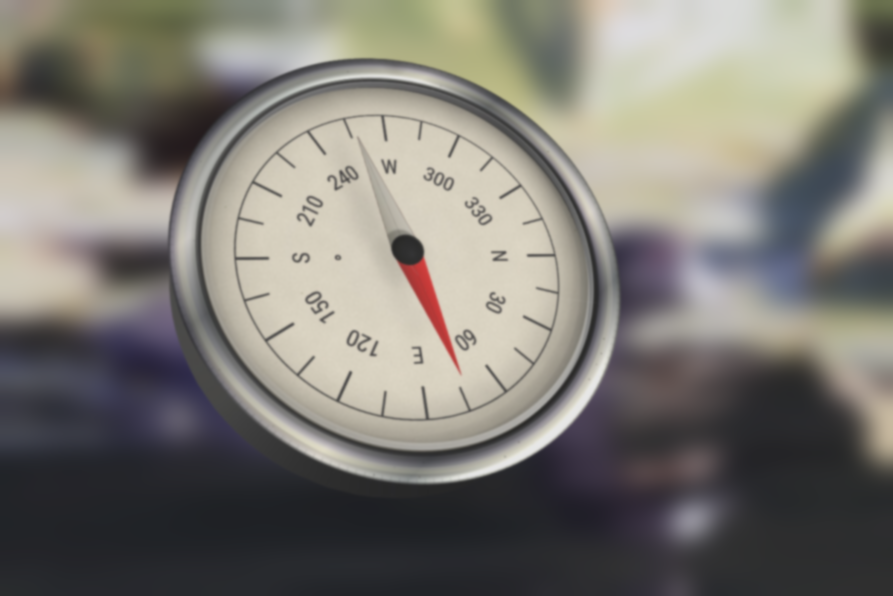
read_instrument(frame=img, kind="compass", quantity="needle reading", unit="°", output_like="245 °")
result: 75 °
